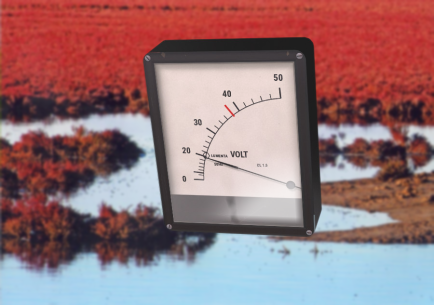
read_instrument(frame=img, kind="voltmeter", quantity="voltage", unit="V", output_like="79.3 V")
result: 20 V
